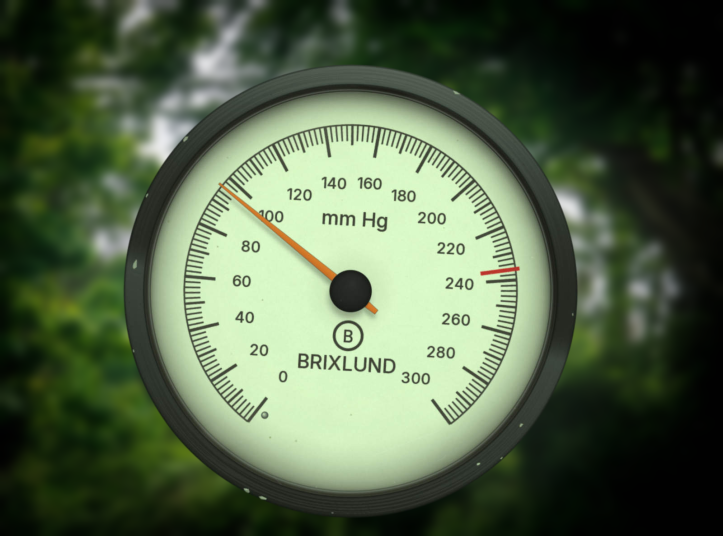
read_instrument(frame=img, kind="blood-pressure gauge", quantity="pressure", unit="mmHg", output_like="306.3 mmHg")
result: 96 mmHg
